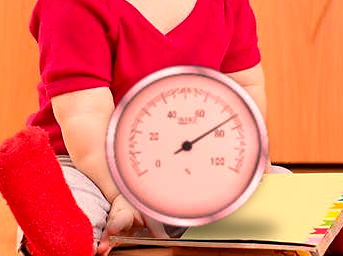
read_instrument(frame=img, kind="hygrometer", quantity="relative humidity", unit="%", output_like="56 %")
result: 75 %
